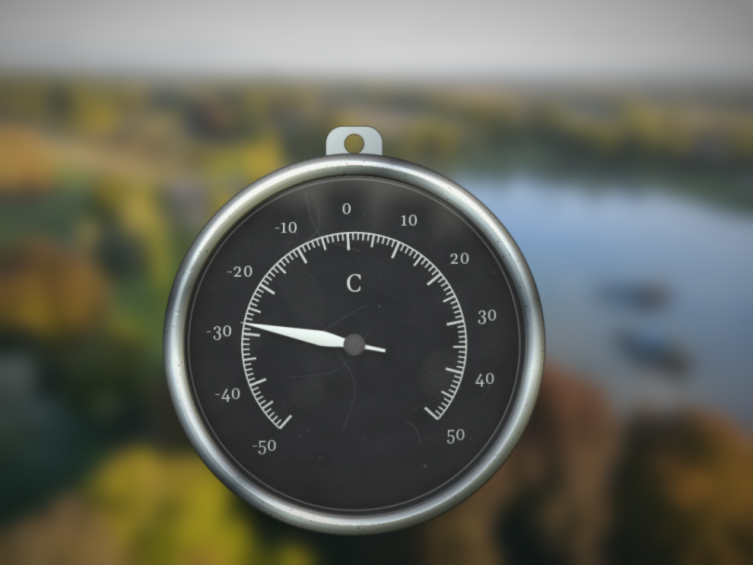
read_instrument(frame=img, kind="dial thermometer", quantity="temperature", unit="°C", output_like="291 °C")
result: -28 °C
